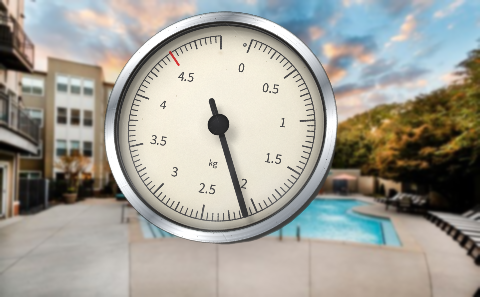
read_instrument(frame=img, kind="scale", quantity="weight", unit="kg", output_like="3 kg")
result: 2.1 kg
